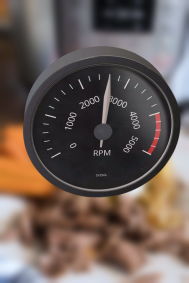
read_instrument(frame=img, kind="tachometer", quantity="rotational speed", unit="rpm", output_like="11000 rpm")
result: 2600 rpm
